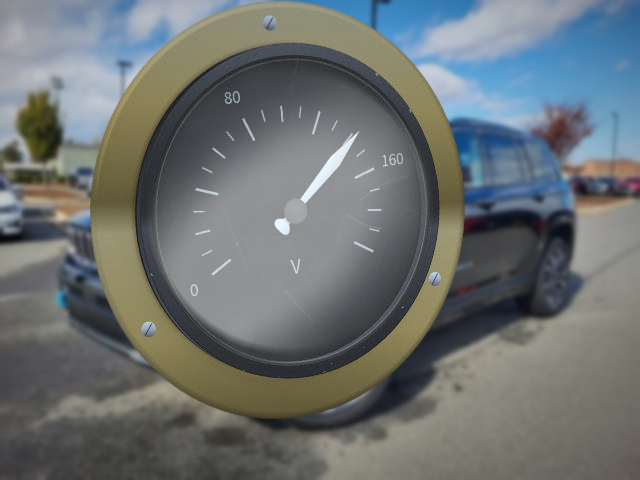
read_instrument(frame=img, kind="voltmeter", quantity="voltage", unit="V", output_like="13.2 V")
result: 140 V
